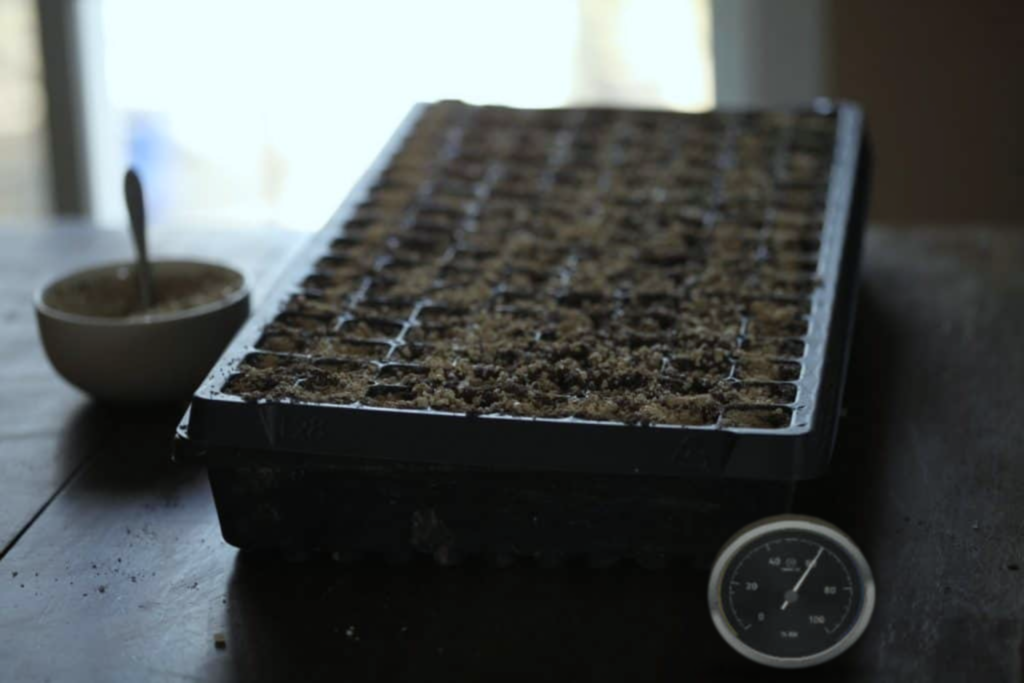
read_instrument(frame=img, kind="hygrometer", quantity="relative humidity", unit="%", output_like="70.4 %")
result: 60 %
